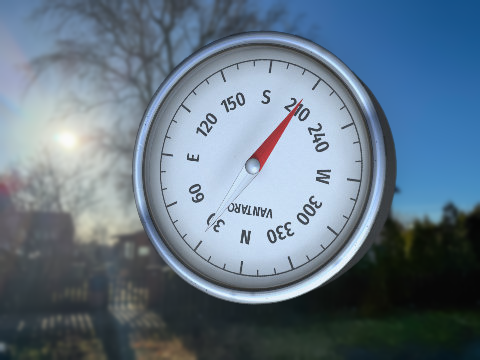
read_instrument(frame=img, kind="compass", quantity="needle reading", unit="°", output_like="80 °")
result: 210 °
